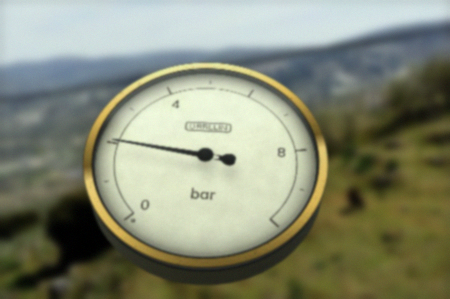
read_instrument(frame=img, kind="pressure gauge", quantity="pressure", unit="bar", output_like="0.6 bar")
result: 2 bar
